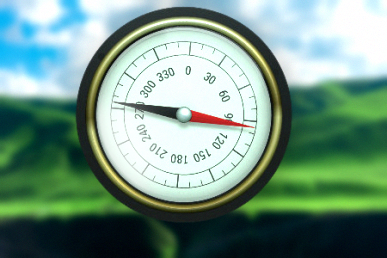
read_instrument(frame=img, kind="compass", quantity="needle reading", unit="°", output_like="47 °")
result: 95 °
